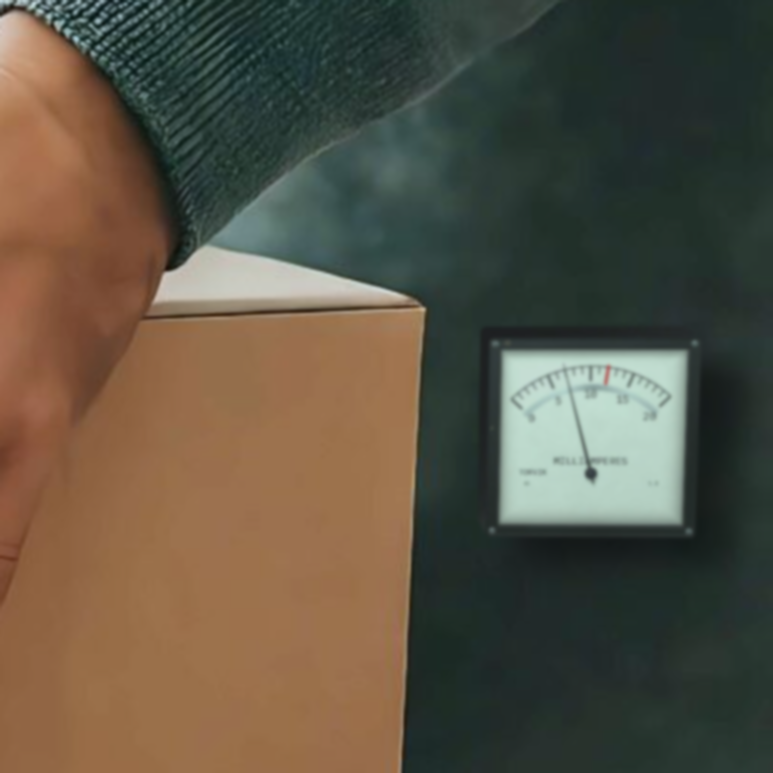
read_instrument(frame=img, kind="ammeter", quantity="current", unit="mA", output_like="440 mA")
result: 7 mA
